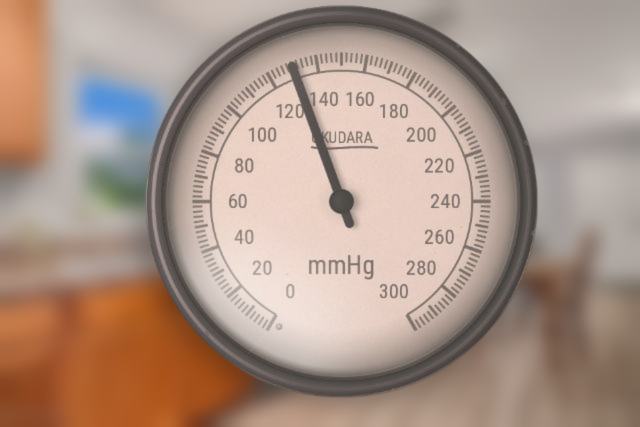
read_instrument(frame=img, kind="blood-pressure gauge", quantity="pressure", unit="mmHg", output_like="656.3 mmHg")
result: 130 mmHg
